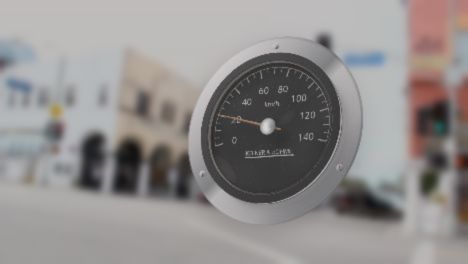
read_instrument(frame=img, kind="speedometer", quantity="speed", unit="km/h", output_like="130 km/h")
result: 20 km/h
